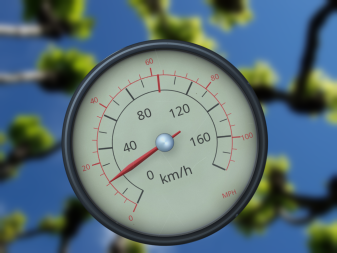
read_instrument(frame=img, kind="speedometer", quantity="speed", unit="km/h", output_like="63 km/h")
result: 20 km/h
